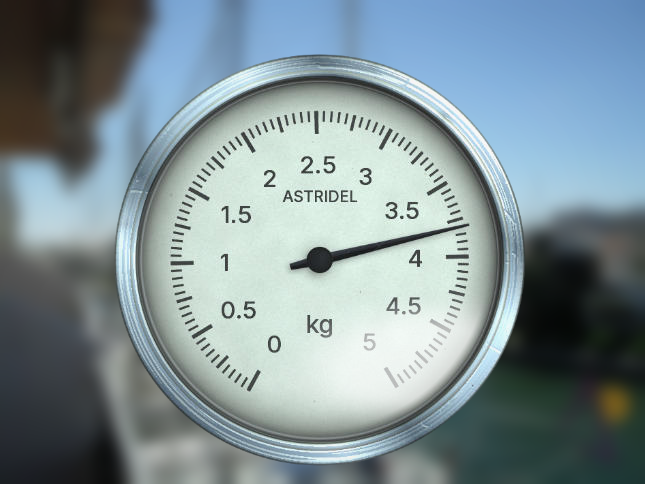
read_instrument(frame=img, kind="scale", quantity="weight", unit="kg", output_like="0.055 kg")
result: 3.8 kg
